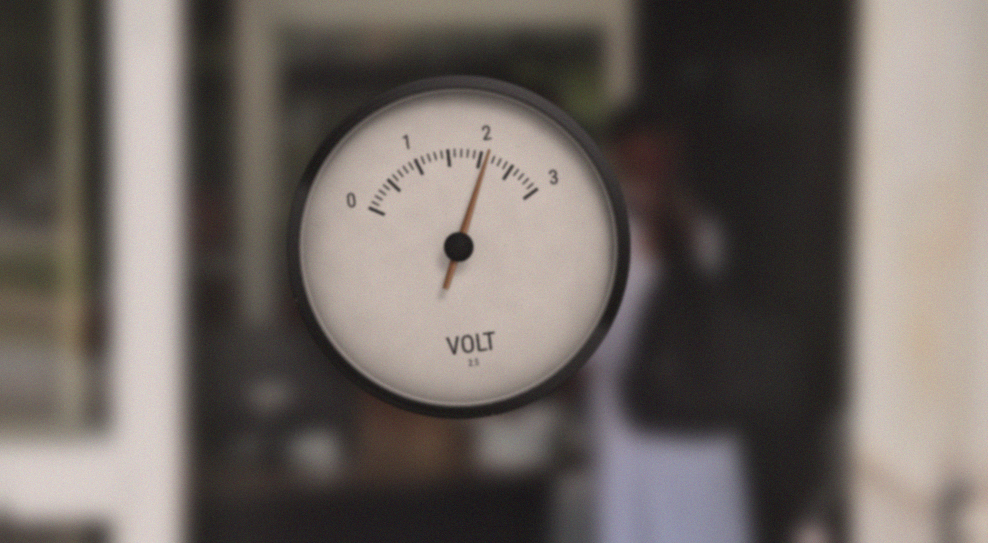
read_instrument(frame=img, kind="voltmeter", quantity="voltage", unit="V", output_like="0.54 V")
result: 2.1 V
